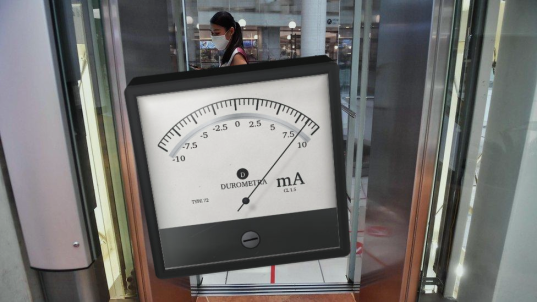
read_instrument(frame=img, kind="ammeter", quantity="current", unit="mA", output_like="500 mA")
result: 8.5 mA
